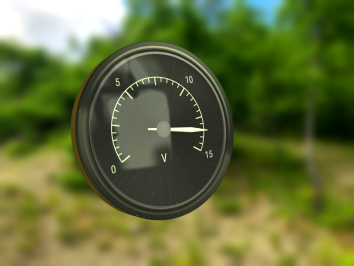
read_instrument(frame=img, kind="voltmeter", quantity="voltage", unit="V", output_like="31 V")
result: 13.5 V
